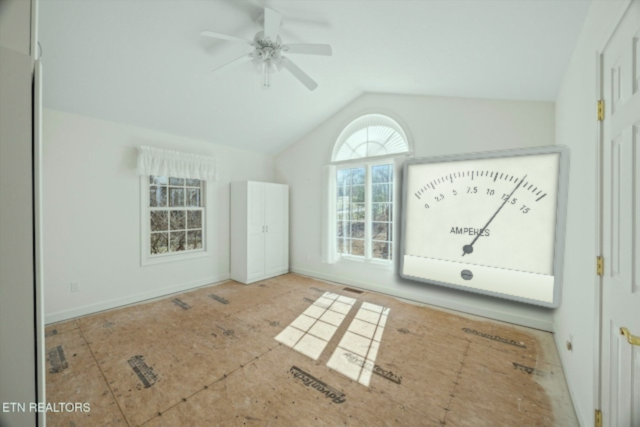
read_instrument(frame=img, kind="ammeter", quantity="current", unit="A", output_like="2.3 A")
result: 12.5 A
